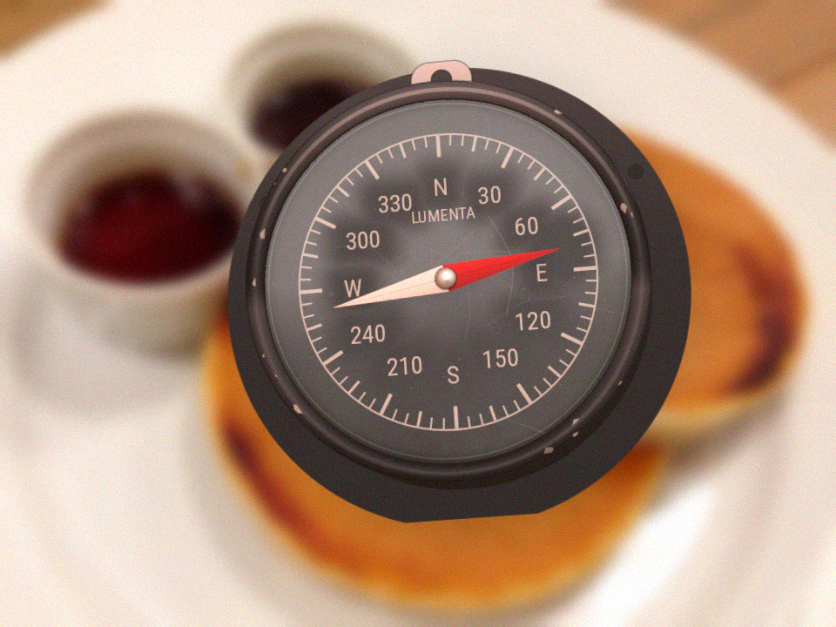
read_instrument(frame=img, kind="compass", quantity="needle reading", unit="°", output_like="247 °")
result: 80 °
